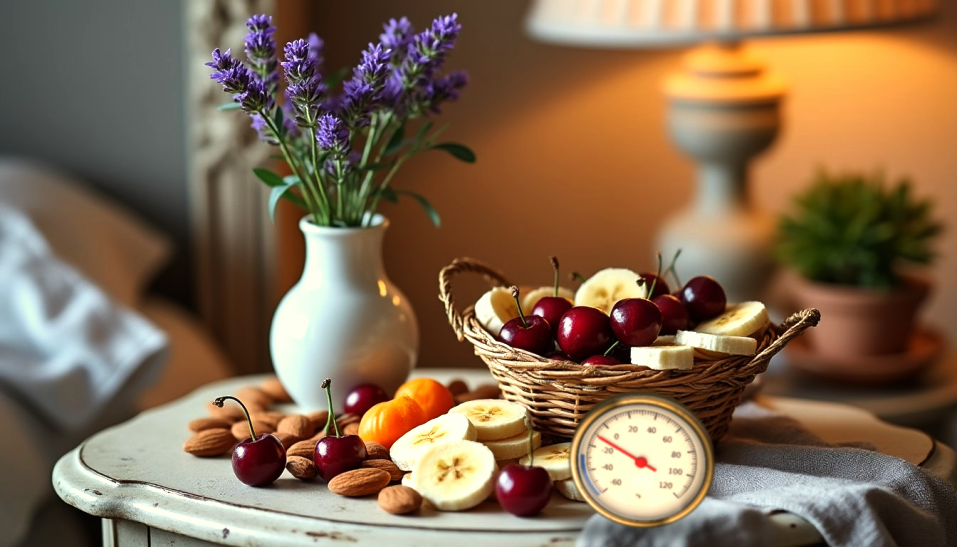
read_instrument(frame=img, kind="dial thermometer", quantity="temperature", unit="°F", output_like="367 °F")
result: -10 °F
